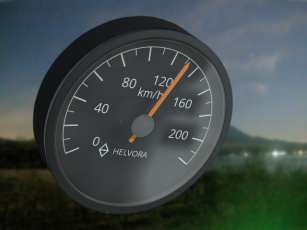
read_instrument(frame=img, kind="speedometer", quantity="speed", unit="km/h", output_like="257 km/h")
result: 130 km/h
